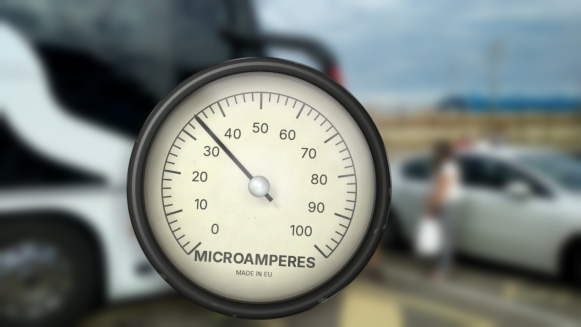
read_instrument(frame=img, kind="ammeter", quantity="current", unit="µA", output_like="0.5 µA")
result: 34 µA
